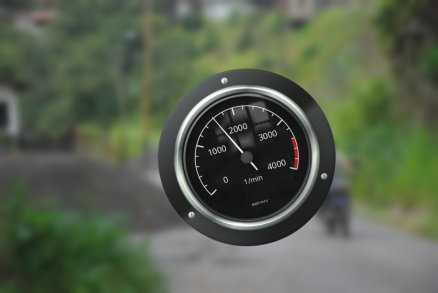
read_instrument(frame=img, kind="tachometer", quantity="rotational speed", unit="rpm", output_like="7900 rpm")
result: 1600 rpm
